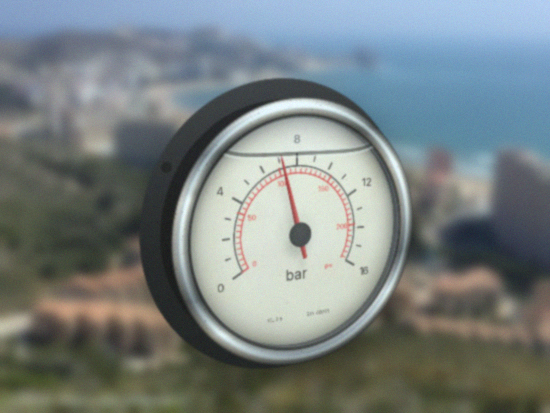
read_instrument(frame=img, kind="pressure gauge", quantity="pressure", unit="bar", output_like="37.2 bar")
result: 7 bar
